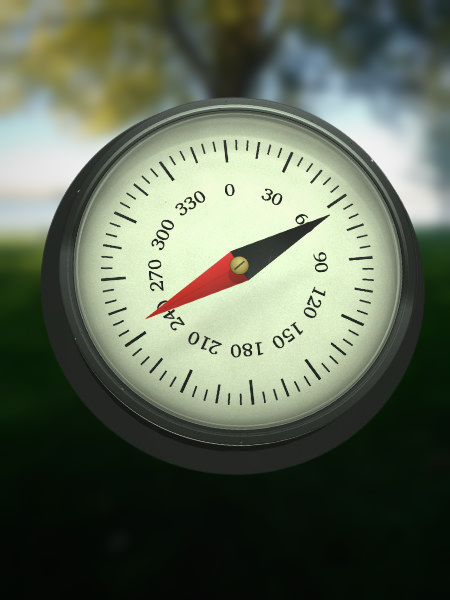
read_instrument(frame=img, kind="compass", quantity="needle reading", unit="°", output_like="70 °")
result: 245 °
